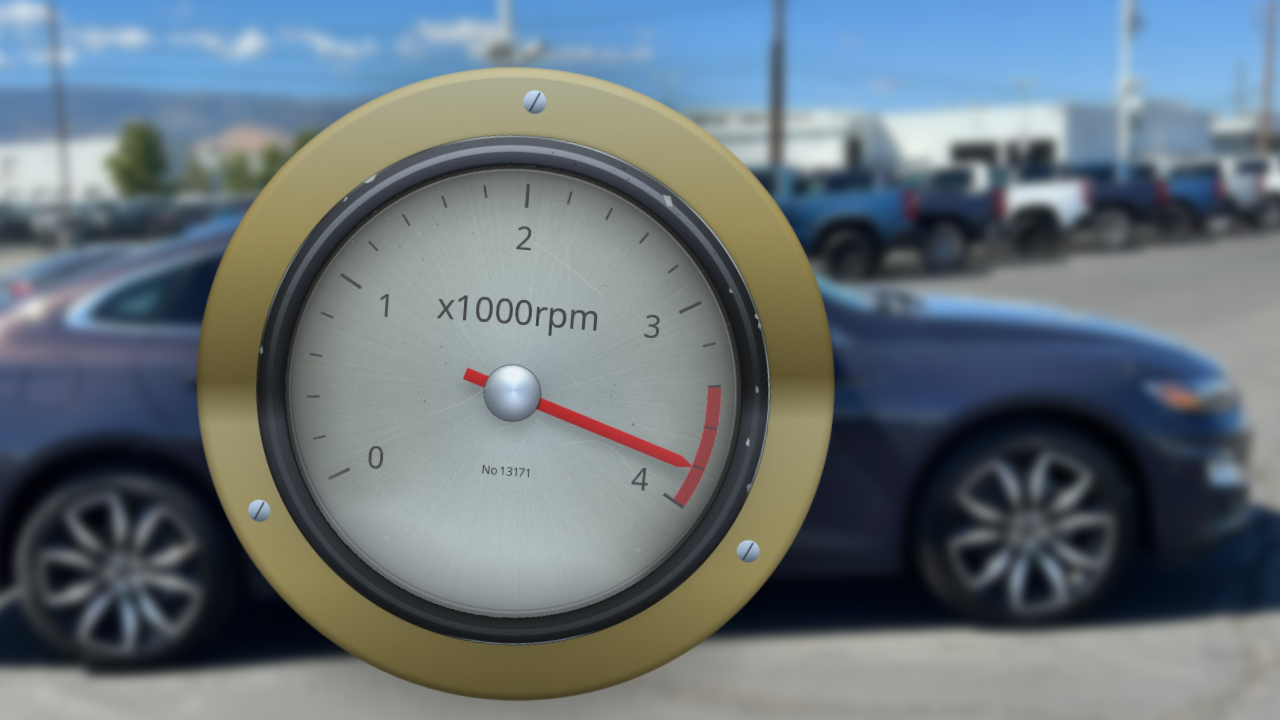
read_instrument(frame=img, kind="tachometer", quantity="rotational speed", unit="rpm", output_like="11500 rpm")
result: 3800 rpm
